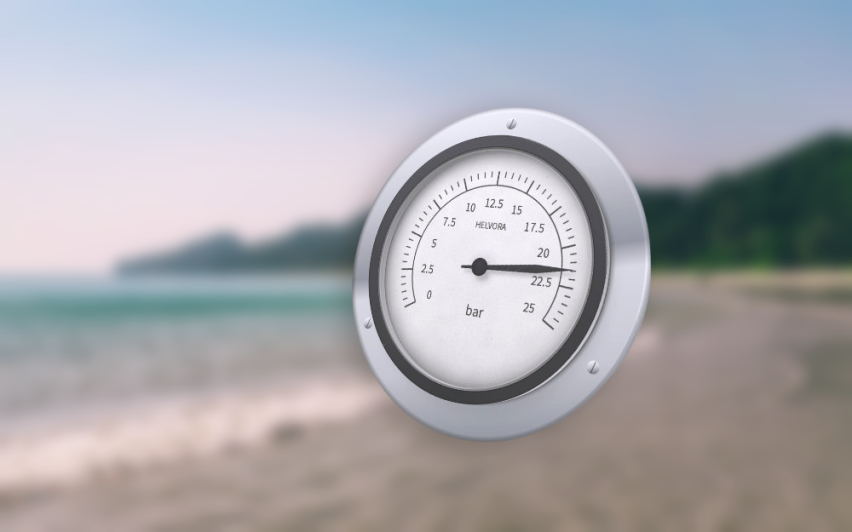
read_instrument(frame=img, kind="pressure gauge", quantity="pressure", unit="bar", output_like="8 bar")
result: 21.5 bar
